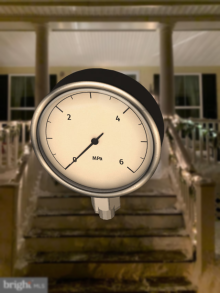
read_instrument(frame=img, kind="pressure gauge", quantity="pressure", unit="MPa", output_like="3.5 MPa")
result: 0 MPa
